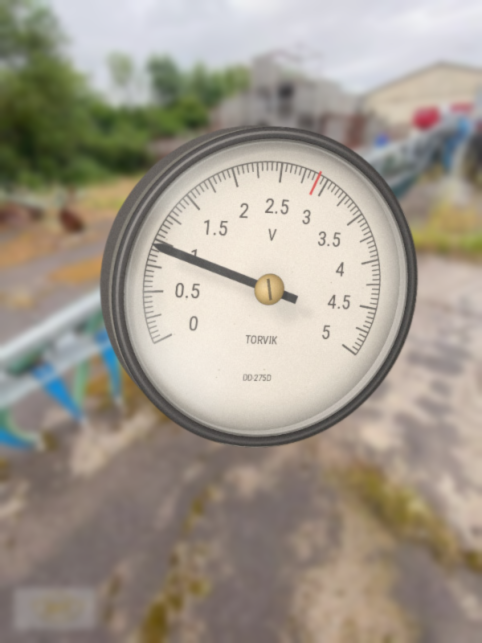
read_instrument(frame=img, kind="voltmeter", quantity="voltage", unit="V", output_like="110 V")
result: 0.95 V
